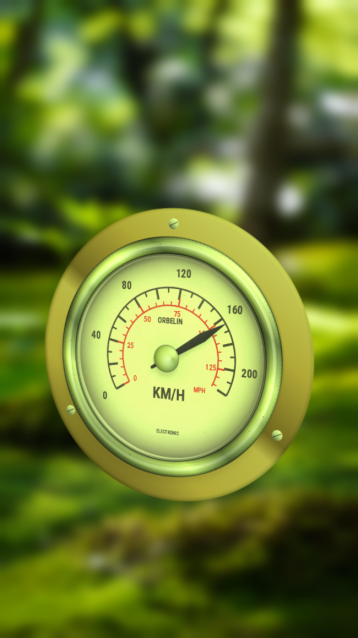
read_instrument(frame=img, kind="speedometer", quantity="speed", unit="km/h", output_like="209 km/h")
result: 165 km/h
